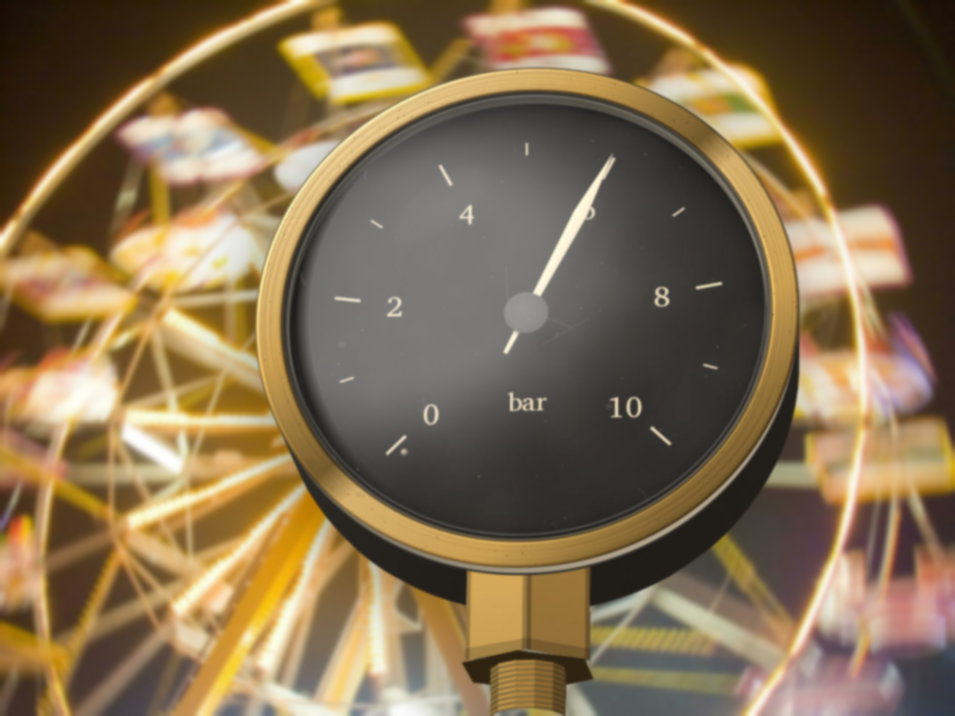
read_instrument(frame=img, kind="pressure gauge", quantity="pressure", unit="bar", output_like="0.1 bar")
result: 6 bar
